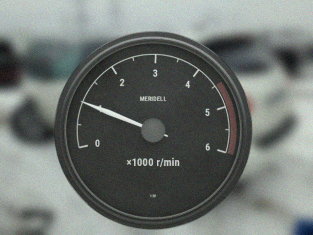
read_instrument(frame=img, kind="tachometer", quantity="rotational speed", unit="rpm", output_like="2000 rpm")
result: 1000 rpm
